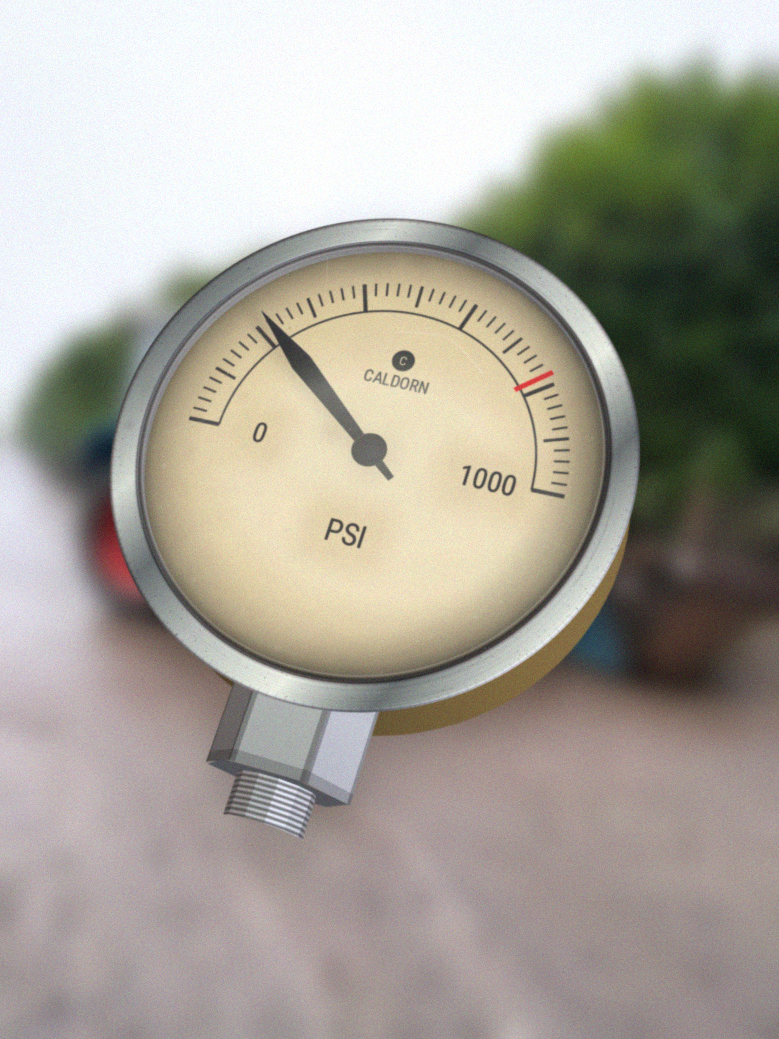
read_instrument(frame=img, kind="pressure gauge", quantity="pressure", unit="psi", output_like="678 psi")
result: 220 psi
